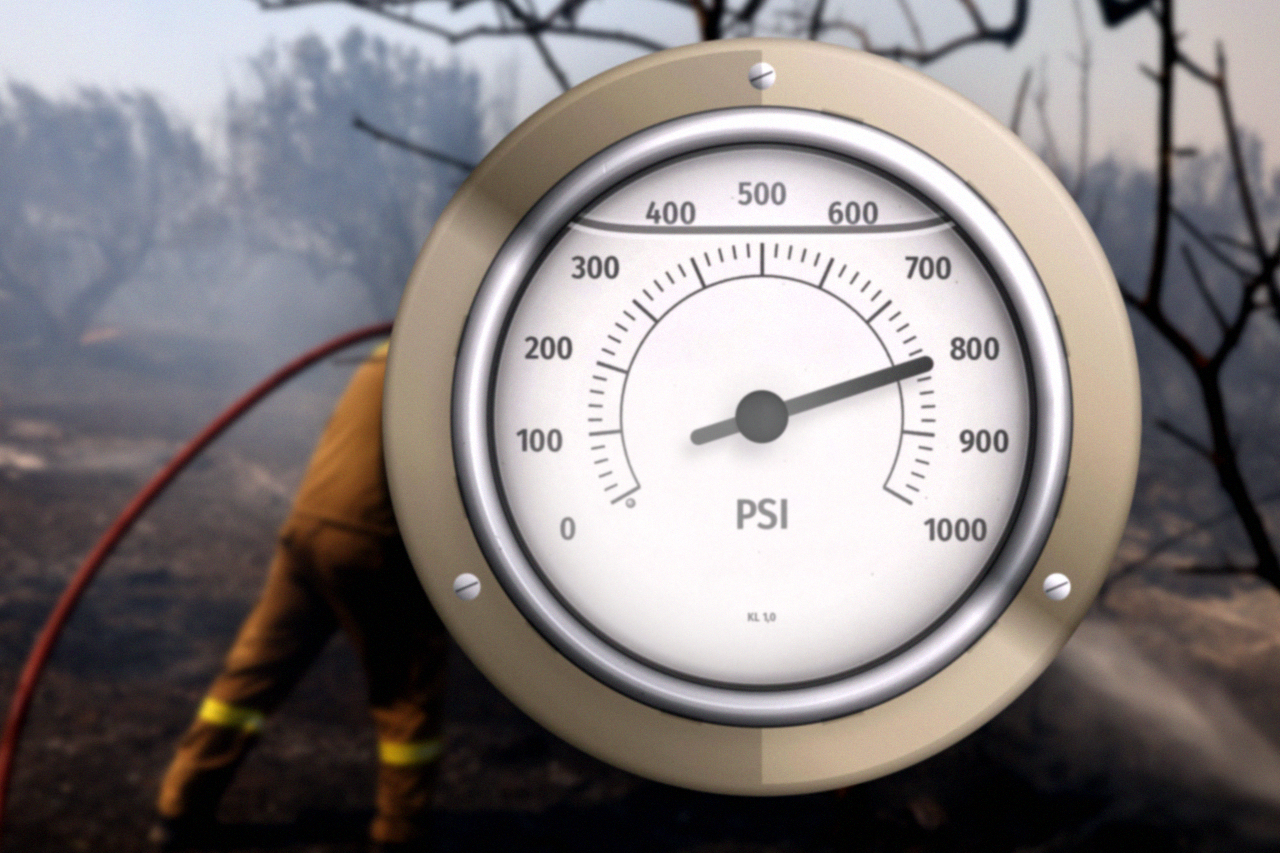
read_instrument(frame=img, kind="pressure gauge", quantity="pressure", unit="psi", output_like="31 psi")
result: 800 psi
